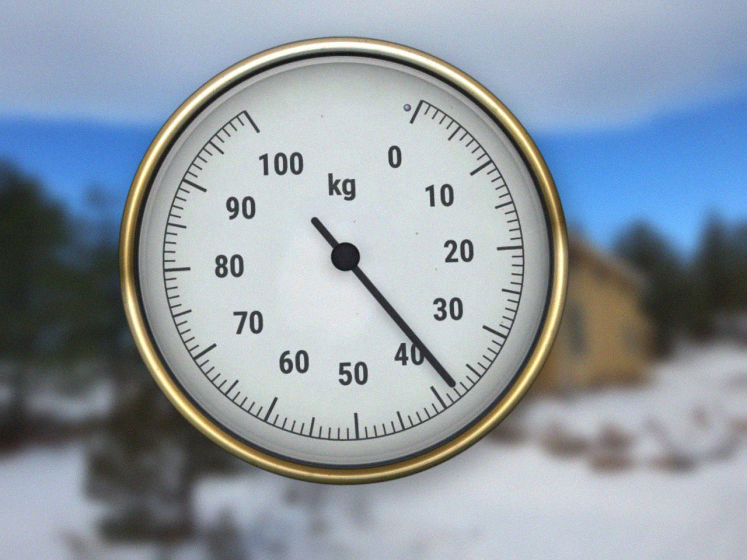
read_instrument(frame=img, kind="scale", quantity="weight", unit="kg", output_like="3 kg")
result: 38 kg
